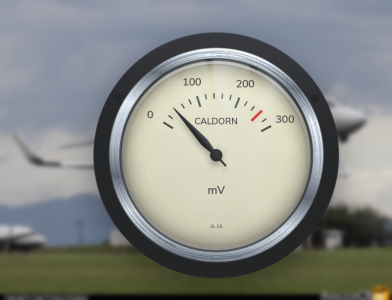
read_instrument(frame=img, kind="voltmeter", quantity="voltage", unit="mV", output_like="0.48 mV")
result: 40 mV
